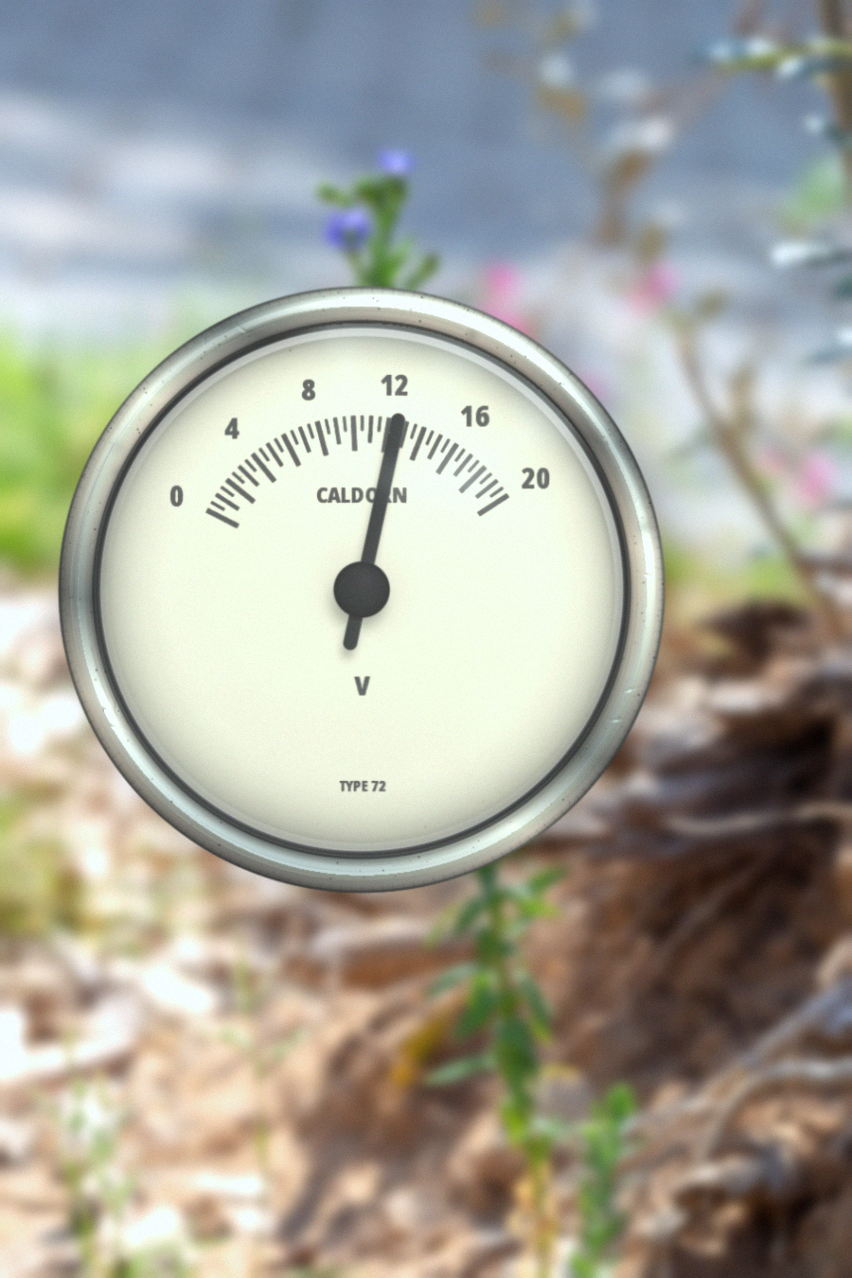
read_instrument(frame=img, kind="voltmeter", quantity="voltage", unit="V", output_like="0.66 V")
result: 12.5 V
